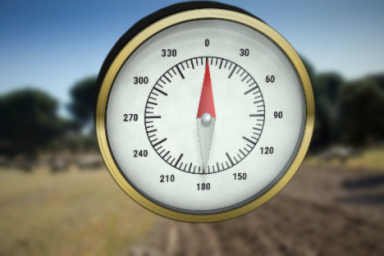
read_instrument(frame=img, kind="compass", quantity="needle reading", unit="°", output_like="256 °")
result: 0 °
